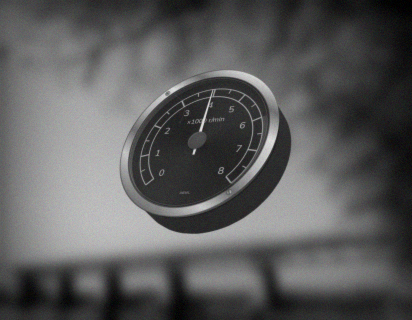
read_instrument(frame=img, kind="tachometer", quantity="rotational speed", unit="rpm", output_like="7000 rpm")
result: 4000 rpm
